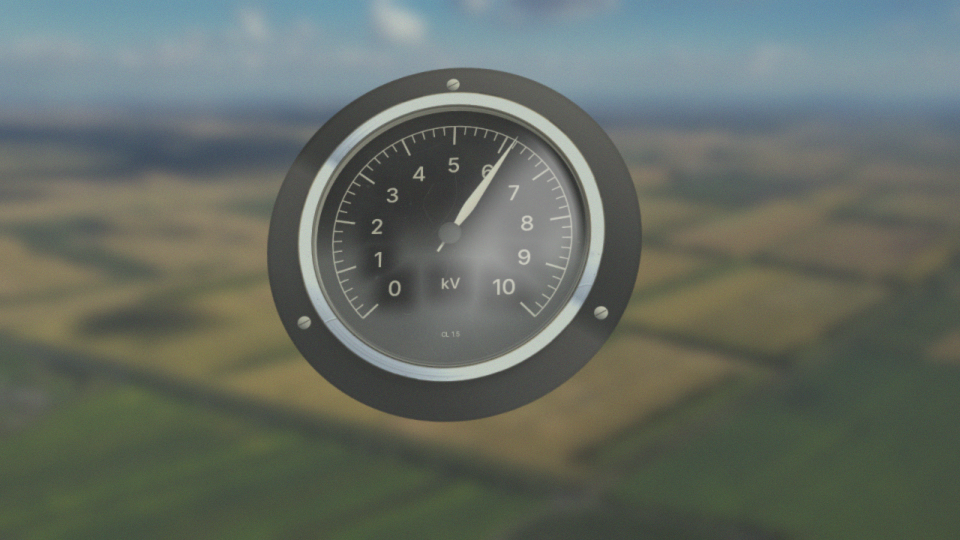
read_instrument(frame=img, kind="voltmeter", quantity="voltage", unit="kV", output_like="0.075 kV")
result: 6.2 kV
